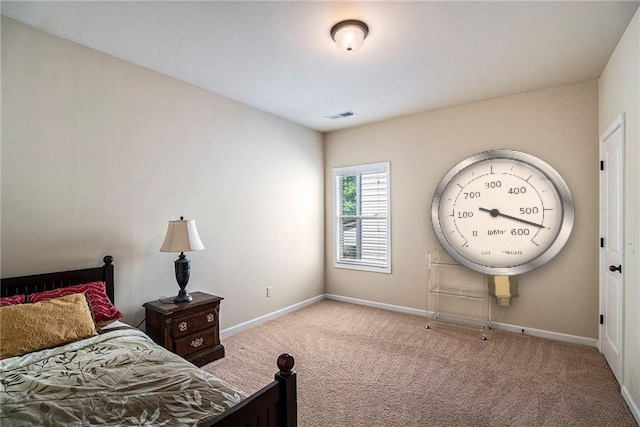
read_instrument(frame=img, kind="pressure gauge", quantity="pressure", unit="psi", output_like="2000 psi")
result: 550 psi
